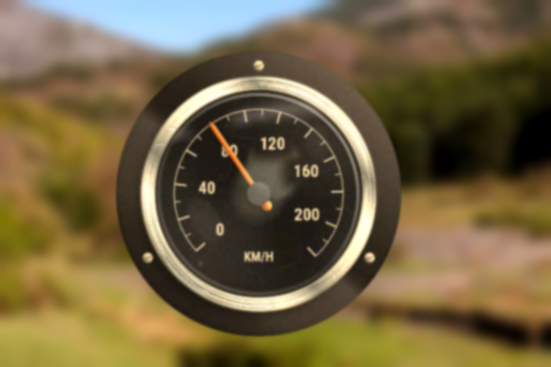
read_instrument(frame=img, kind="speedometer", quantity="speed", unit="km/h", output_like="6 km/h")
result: 80 km/h
